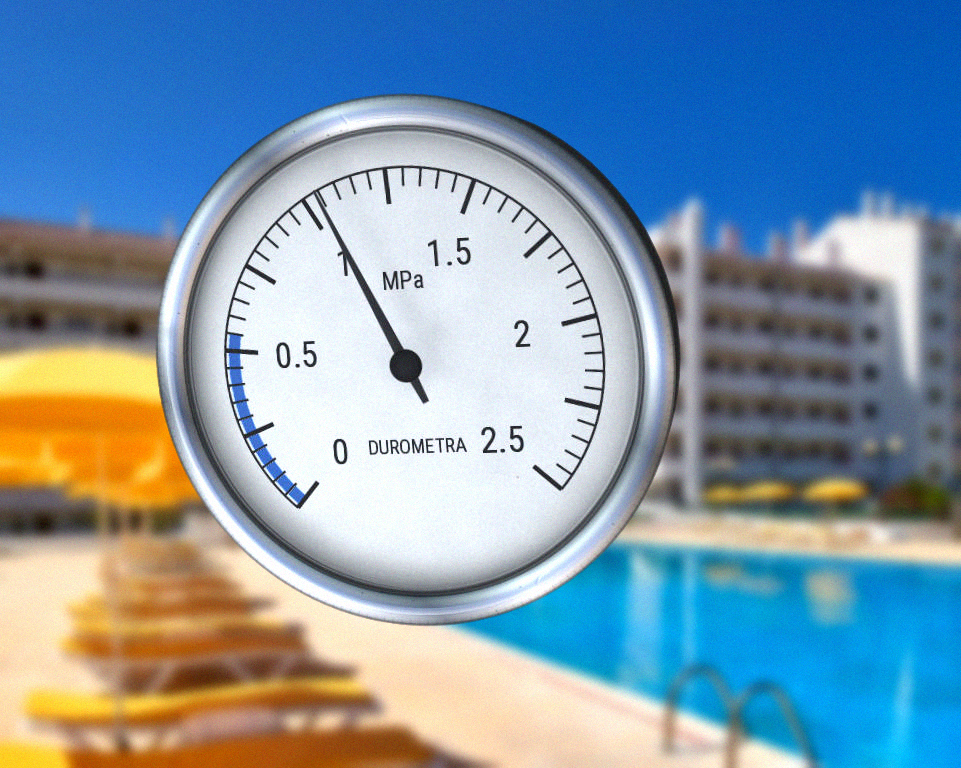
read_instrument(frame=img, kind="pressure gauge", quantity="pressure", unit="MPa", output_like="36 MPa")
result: 1.05 MPa
